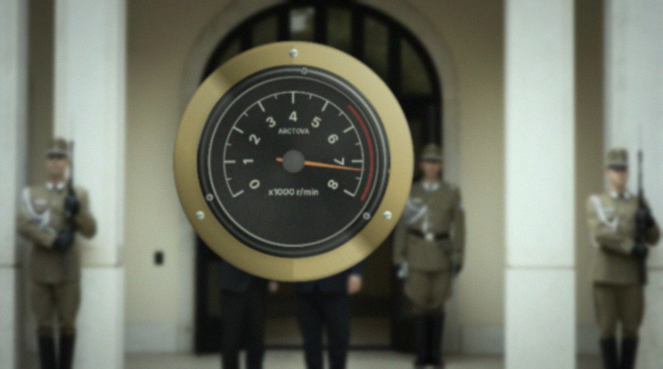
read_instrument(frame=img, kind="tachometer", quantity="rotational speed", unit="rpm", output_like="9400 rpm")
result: 7250 rpm
